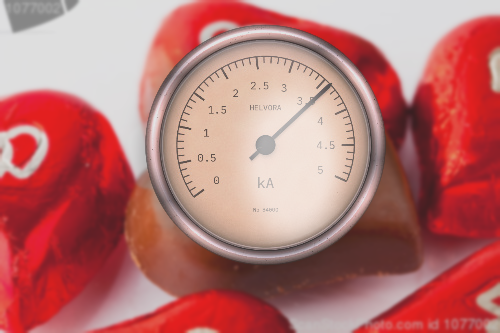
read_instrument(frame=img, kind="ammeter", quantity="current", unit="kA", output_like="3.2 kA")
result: 3.6 kA
